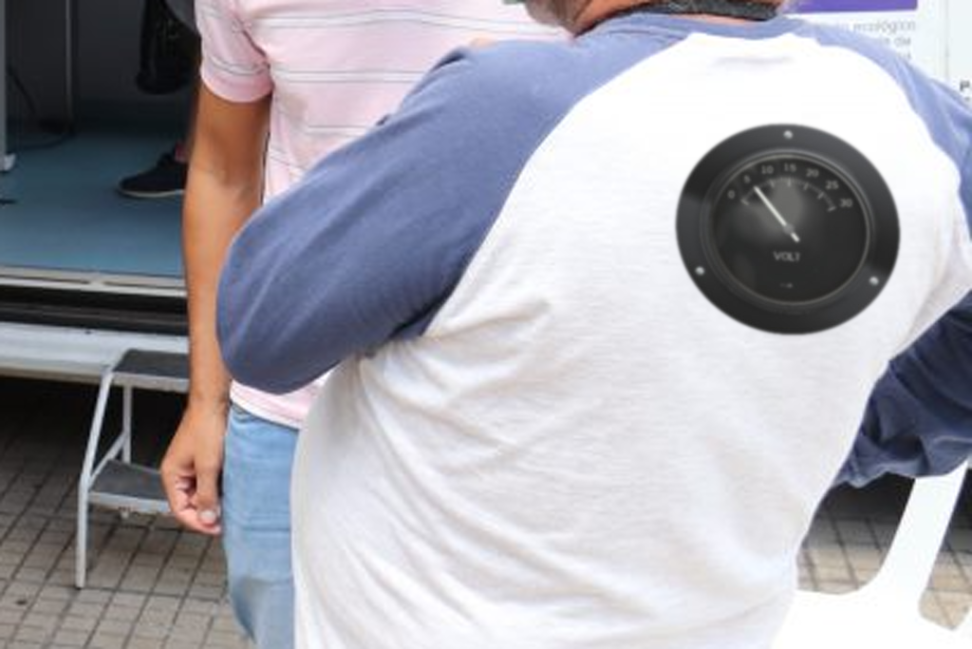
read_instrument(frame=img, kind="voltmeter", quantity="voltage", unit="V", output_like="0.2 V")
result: 5 V
